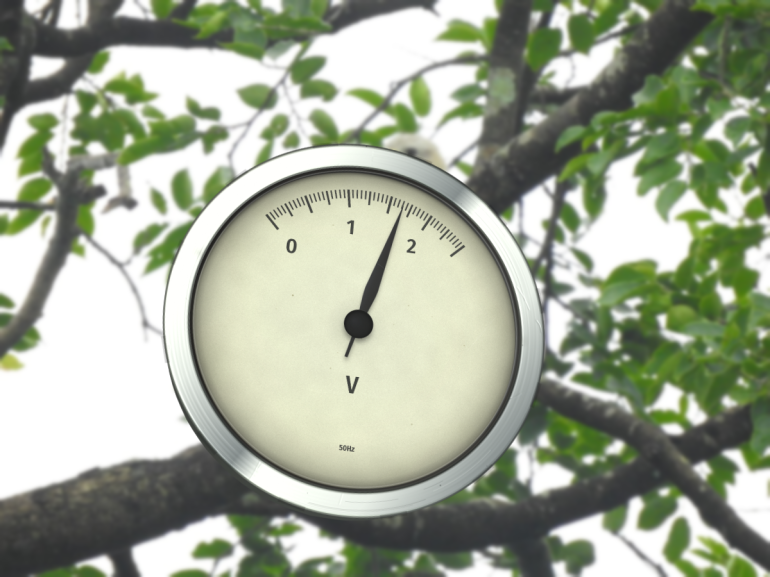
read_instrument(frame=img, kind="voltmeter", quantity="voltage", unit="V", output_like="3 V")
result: 1.65 V
